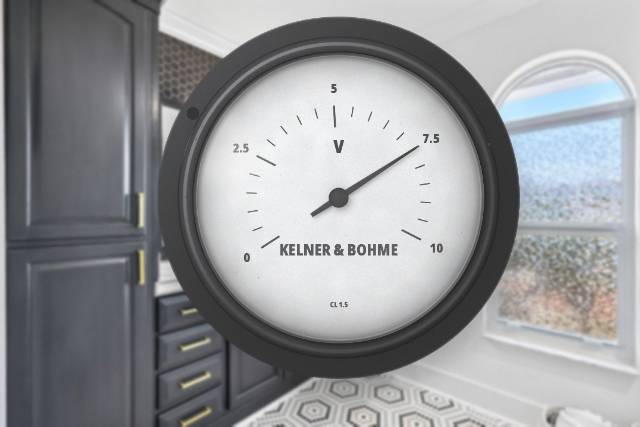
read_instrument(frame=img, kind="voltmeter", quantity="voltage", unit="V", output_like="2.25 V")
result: 7.5 V
